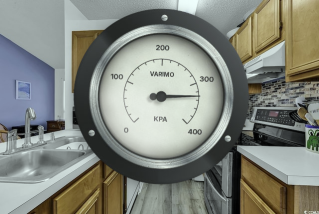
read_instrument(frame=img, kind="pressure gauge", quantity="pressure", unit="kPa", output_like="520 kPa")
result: 330 kPa
